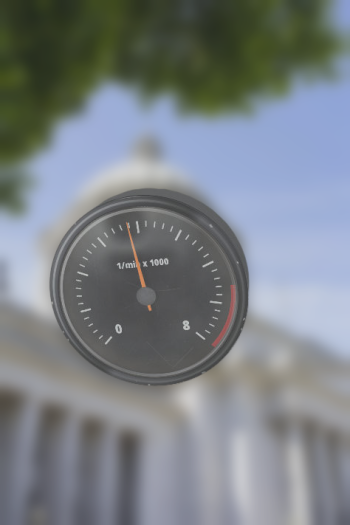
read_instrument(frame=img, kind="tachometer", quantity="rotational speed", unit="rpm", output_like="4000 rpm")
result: 3800 rpm
